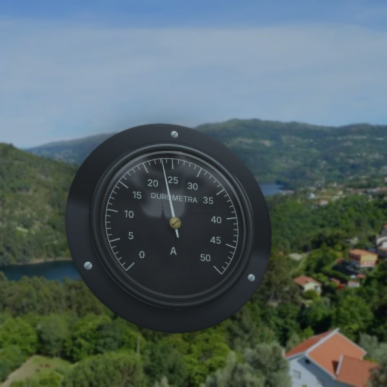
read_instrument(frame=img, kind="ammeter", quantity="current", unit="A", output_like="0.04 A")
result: 23 A
